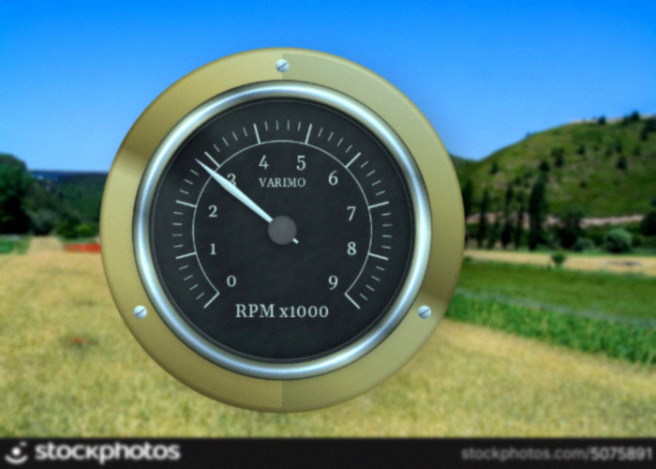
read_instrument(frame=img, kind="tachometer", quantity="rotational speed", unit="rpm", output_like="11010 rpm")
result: 2800 rpm
